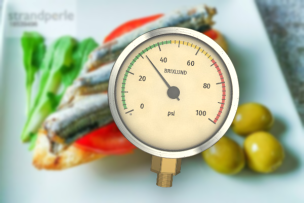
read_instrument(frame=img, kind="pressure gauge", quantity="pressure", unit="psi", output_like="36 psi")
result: 32 psi
